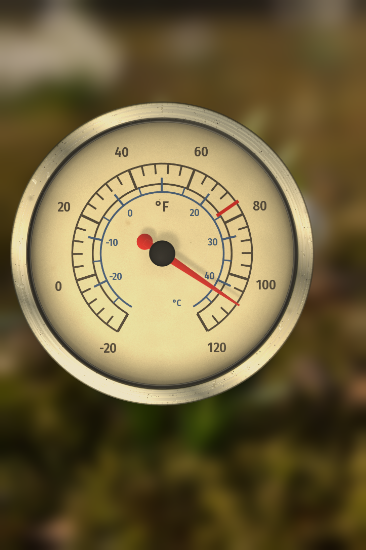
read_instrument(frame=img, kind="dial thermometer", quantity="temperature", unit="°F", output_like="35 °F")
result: 108 °F
